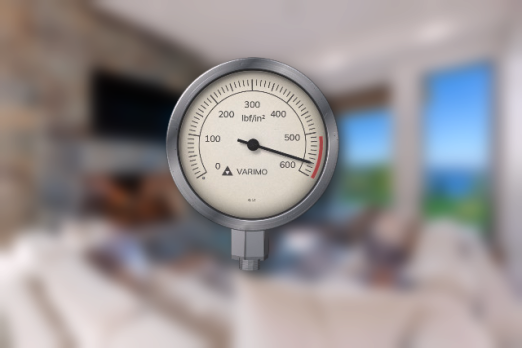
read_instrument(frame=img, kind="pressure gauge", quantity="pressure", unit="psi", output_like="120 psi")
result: 570 psi
